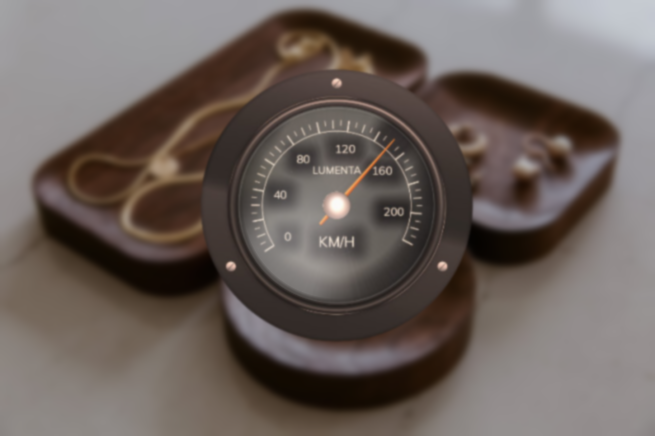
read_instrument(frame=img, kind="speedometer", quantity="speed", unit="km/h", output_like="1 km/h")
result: 150 km/h
